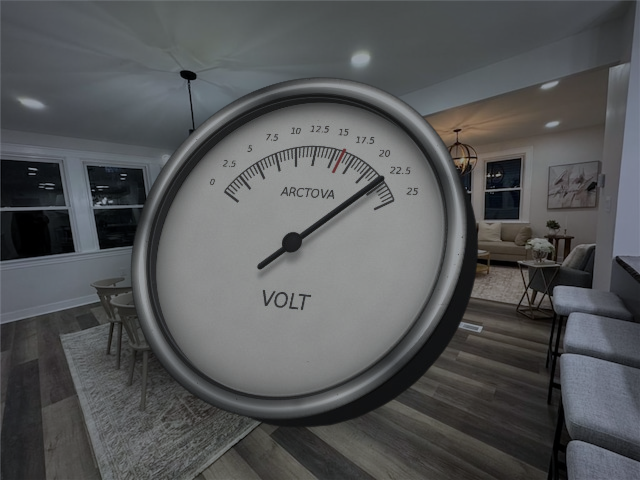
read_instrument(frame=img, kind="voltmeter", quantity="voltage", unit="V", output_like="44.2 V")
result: 22.5 V
